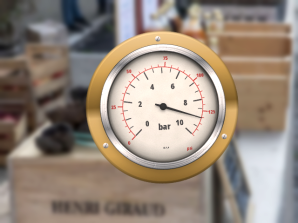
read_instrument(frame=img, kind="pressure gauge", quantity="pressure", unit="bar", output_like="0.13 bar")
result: 9 bar
